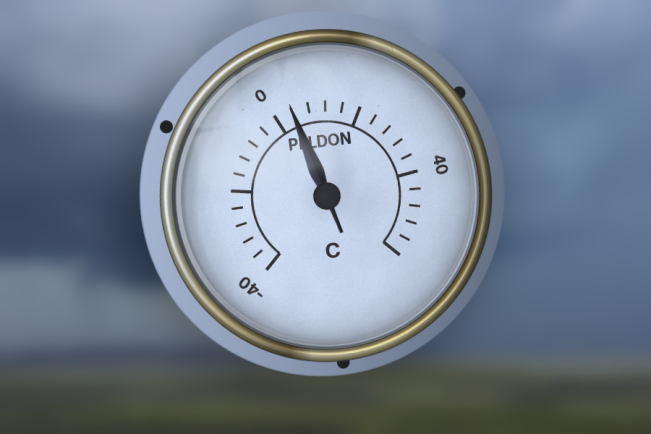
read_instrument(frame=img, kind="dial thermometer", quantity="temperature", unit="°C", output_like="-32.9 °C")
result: 4 °C
